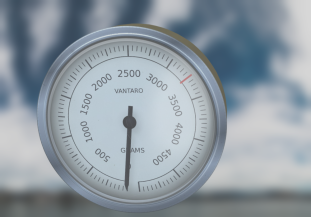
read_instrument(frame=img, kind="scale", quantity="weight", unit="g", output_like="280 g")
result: 0 g
